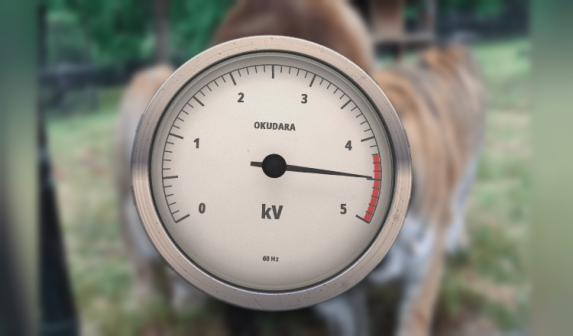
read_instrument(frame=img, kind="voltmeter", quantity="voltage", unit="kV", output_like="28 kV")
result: 4.5 kV
